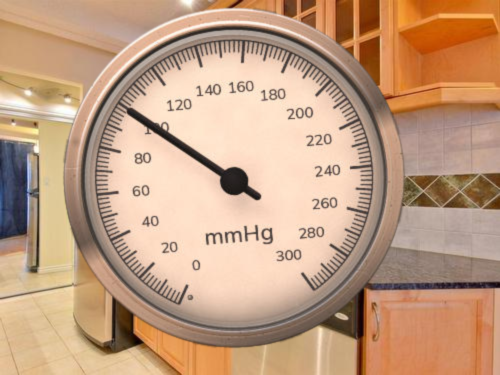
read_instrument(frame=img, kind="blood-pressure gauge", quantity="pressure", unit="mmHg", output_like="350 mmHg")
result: 100 mmHg
